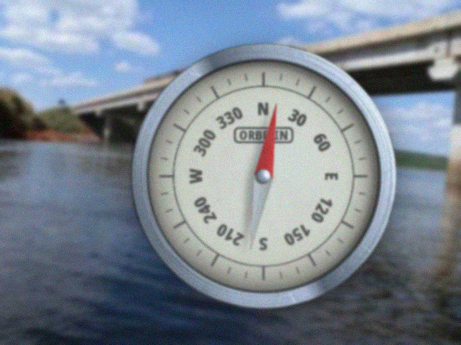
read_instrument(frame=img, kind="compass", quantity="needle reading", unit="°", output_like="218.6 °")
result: 10 °
